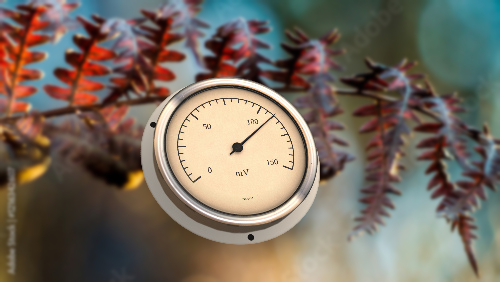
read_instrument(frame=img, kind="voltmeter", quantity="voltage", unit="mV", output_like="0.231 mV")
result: 110 mV
